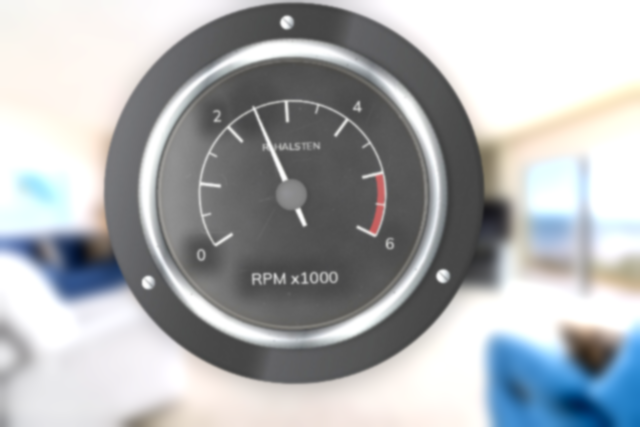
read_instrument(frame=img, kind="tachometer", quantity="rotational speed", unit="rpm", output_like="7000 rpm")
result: 2500 rpm
